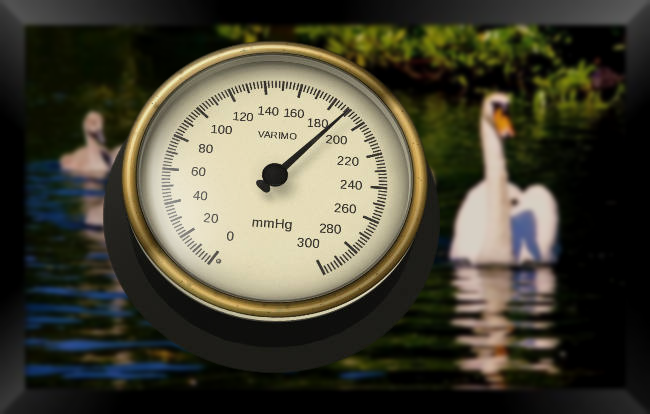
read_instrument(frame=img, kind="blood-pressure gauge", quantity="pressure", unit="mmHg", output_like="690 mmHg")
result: 190 mmHg
